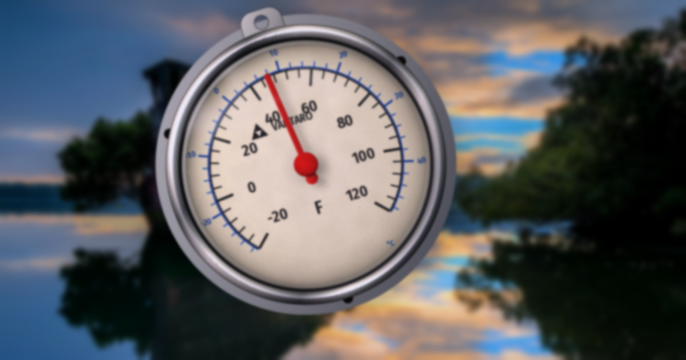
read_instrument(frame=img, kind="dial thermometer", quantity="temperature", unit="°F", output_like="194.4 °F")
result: 46 °F
